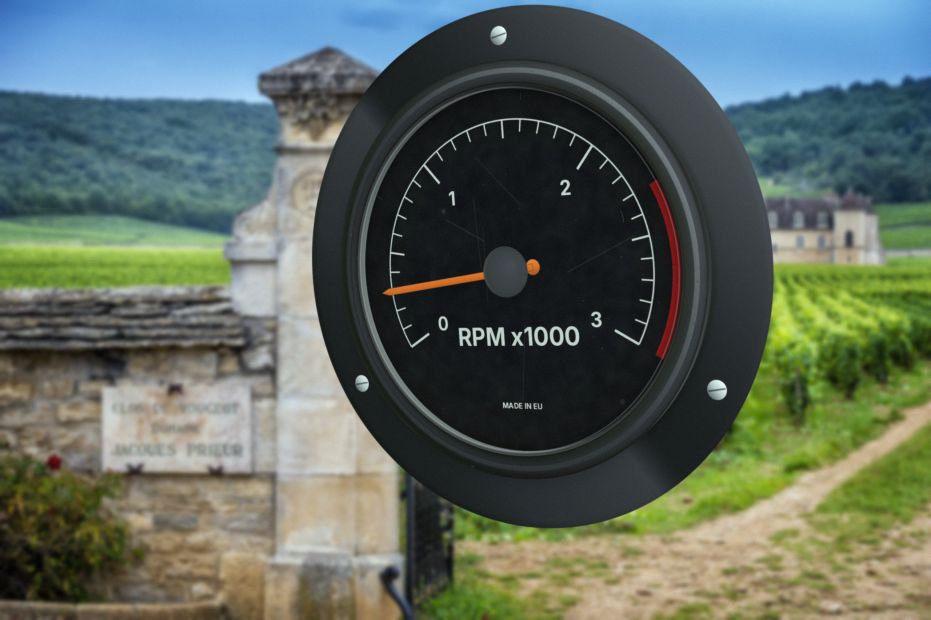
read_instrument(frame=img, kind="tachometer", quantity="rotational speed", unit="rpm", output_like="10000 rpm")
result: 300 rpm
